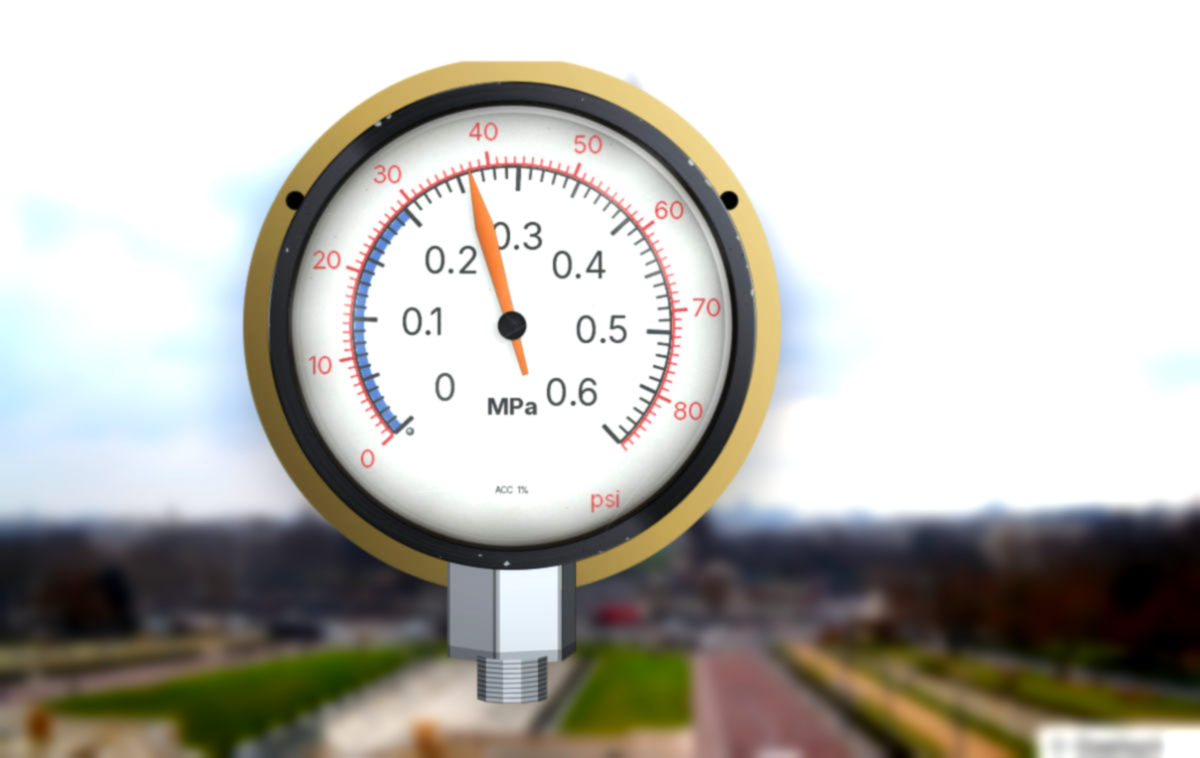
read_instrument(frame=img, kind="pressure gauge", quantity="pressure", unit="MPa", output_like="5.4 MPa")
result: 0.26 MPa
